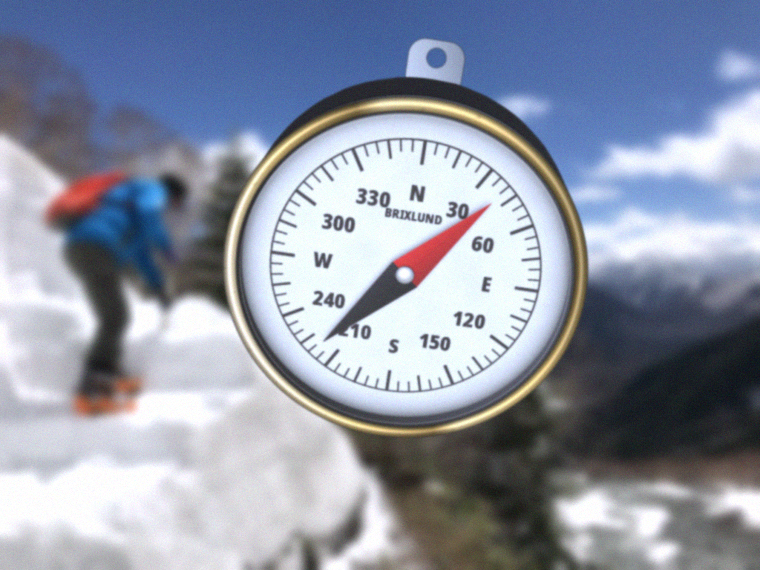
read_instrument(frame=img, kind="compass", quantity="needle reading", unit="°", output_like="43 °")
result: 40 °
